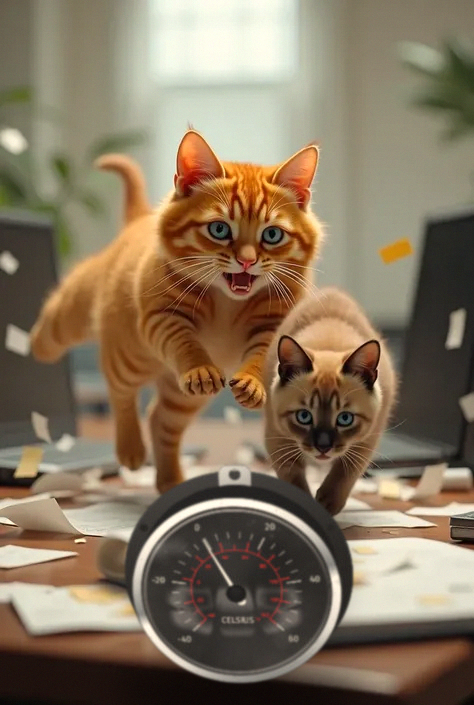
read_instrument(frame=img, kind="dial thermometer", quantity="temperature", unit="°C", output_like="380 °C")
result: 0 °C
